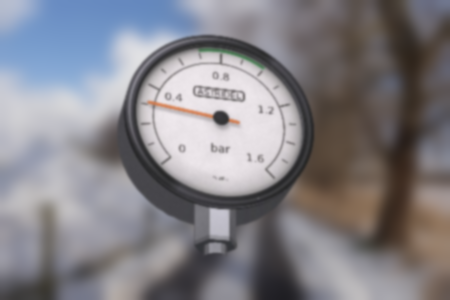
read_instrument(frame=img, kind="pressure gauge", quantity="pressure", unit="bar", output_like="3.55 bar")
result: 0.3 bar
